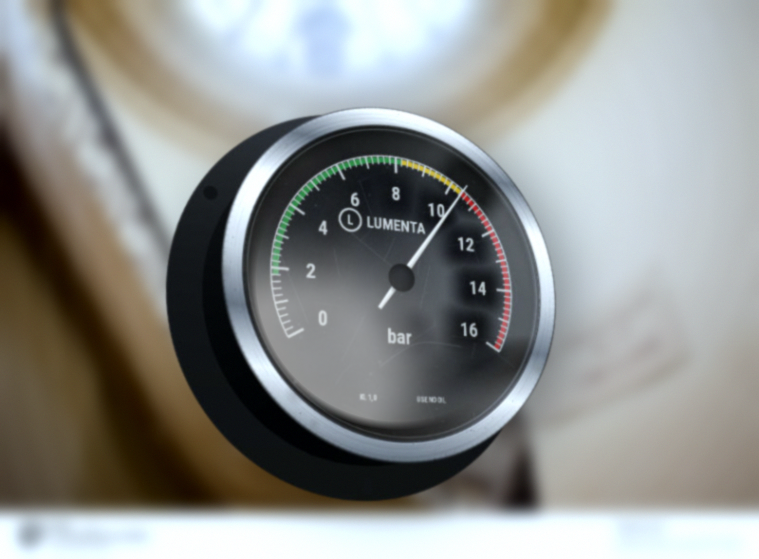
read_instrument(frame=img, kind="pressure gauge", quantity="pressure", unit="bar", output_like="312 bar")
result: 10.4 bar
